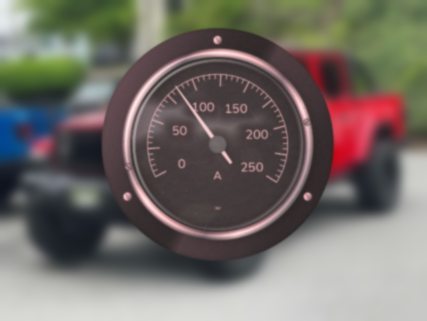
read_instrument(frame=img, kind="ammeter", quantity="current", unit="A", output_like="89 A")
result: 85 A
